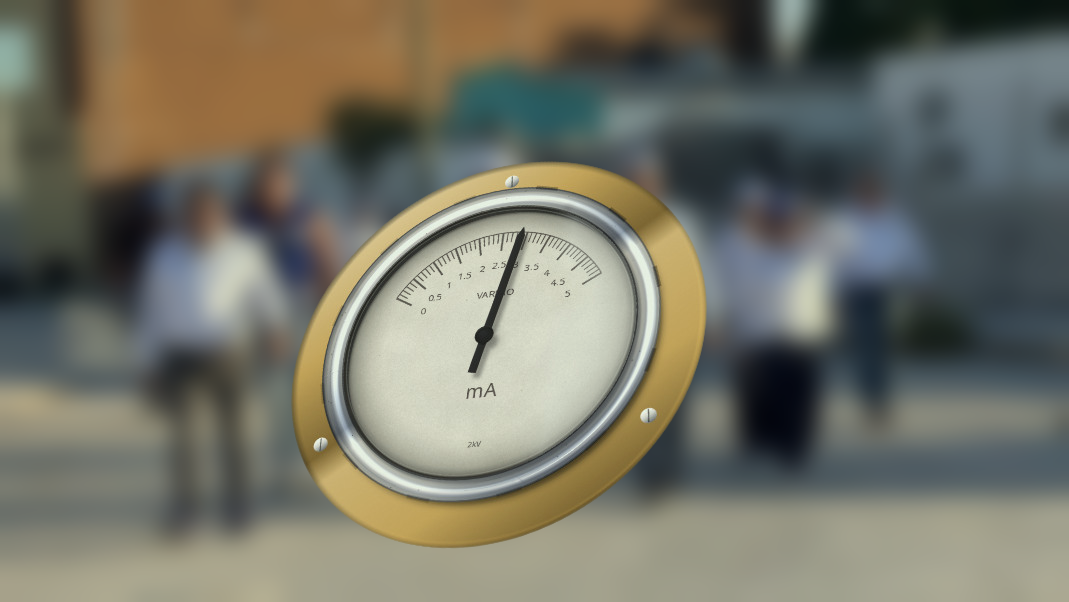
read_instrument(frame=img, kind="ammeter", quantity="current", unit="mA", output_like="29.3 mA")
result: 3 mA
